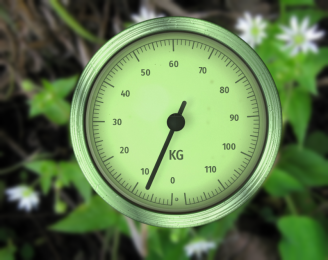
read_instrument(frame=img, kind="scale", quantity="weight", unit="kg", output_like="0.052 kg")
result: 7 kg
